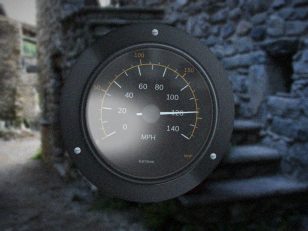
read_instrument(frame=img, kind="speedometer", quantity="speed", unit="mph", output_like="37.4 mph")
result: 120 mph
